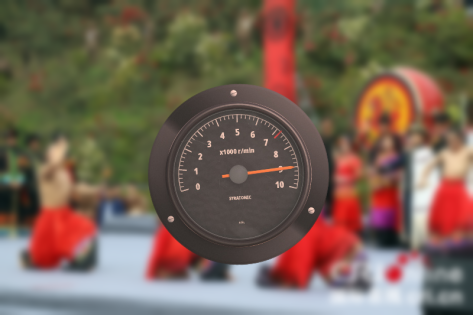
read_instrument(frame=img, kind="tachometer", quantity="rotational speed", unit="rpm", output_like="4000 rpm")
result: 9000 rpm
